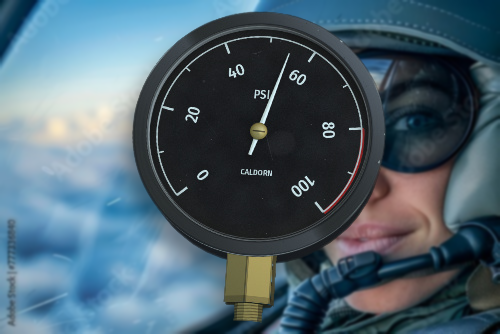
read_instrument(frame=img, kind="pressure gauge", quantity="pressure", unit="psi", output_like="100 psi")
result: 55 psi
